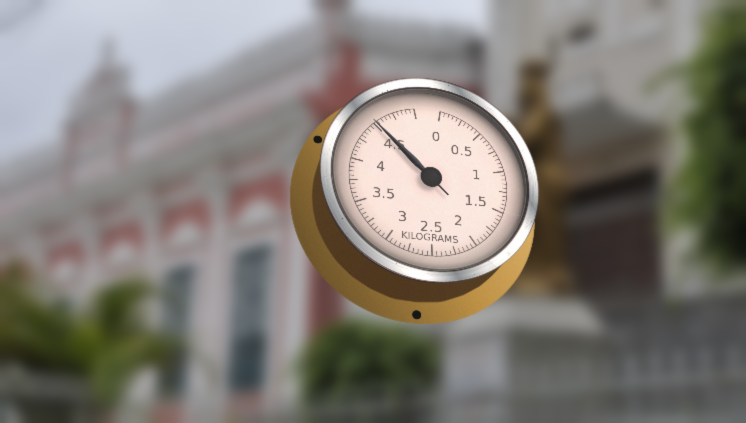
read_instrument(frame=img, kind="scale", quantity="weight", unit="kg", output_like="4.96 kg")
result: 4.5 kg
